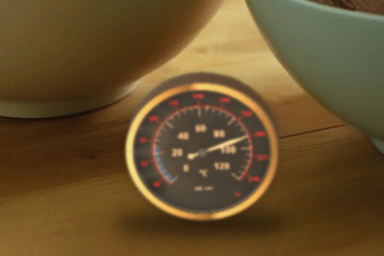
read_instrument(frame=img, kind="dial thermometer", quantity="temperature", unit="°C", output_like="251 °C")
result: 92 °C
